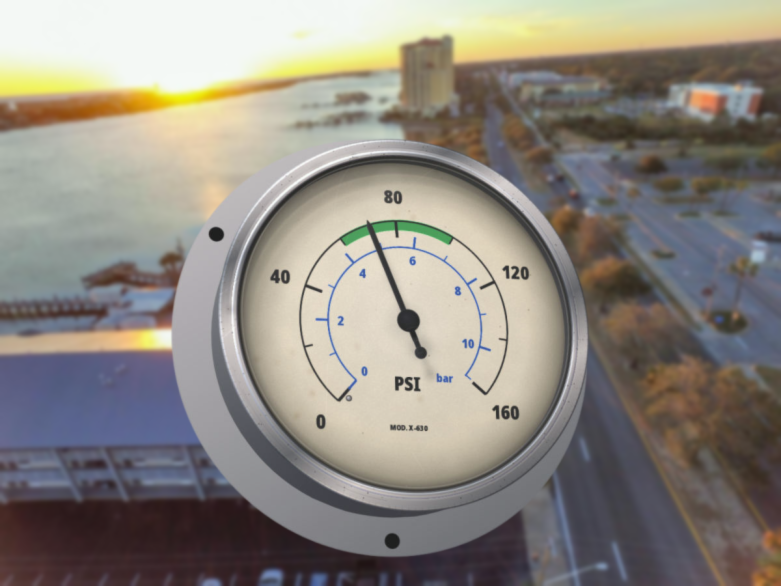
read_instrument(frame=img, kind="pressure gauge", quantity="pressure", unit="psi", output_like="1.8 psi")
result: 70 psi
